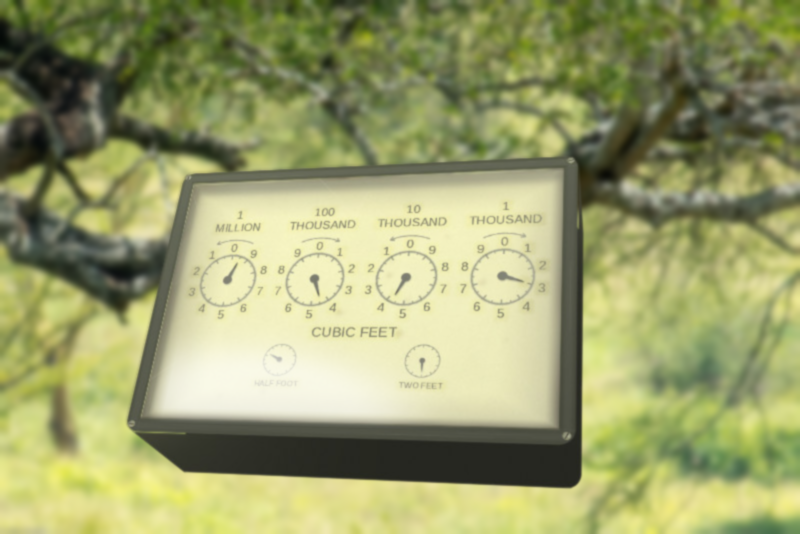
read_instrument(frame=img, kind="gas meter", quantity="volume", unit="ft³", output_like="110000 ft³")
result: 944300 ft³
